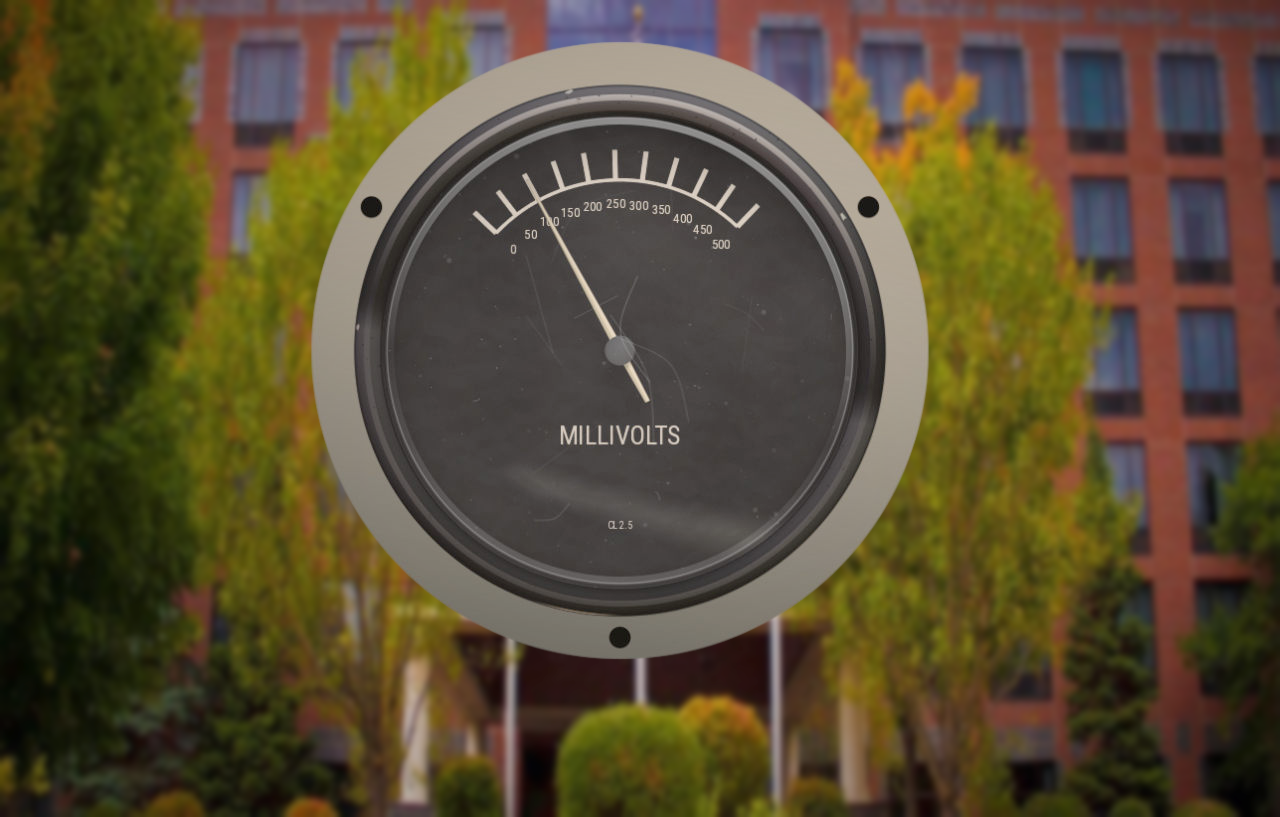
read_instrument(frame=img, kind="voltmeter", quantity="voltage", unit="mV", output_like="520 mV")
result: 100 mV
